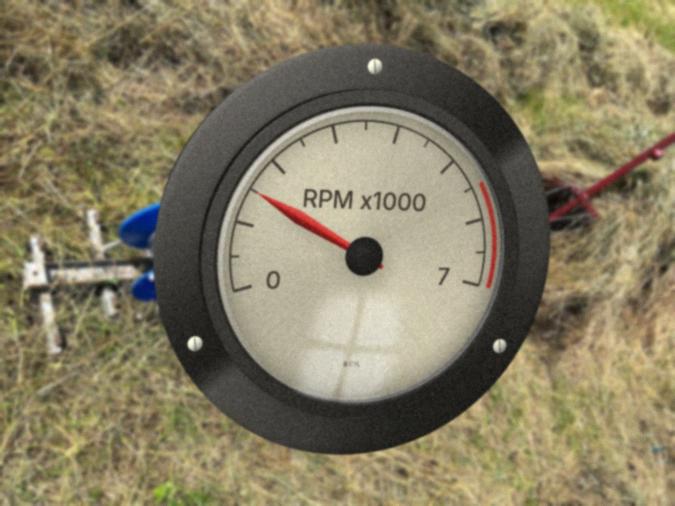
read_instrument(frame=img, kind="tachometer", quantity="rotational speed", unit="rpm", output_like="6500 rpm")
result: 1500 rpm
